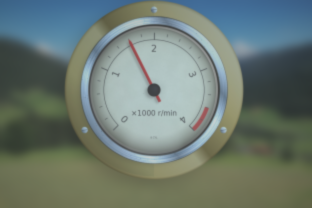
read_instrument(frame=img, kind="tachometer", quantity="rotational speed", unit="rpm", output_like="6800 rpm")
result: 1600 rpm
